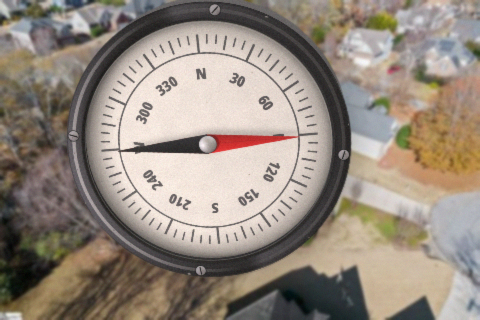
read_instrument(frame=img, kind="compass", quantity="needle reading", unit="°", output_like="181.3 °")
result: 90 °
